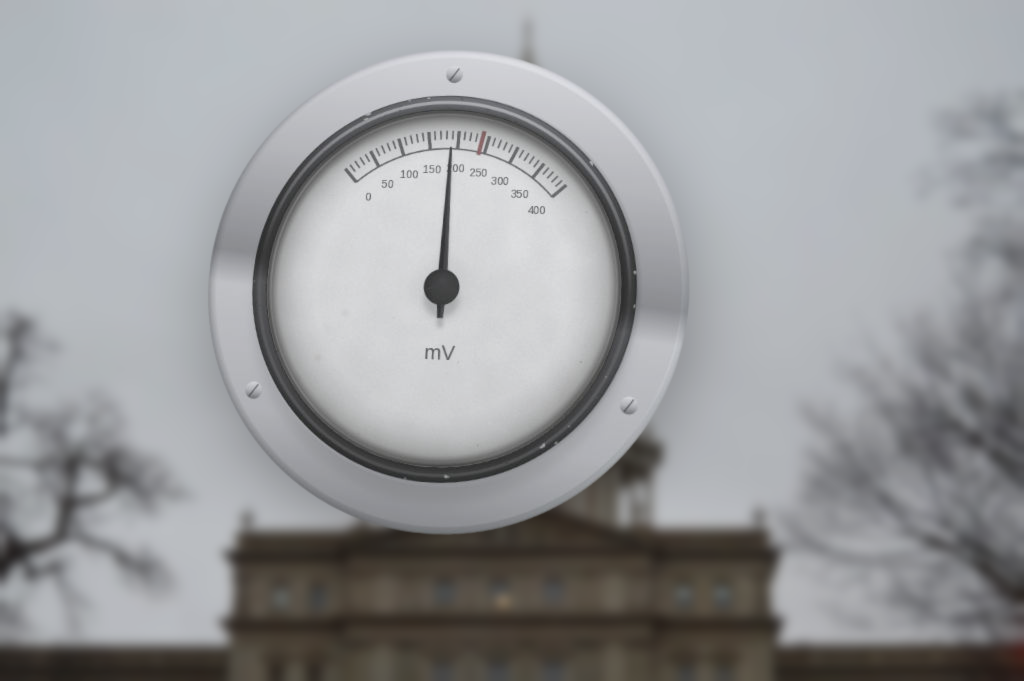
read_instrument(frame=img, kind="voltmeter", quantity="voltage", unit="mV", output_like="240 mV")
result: 190 mV
